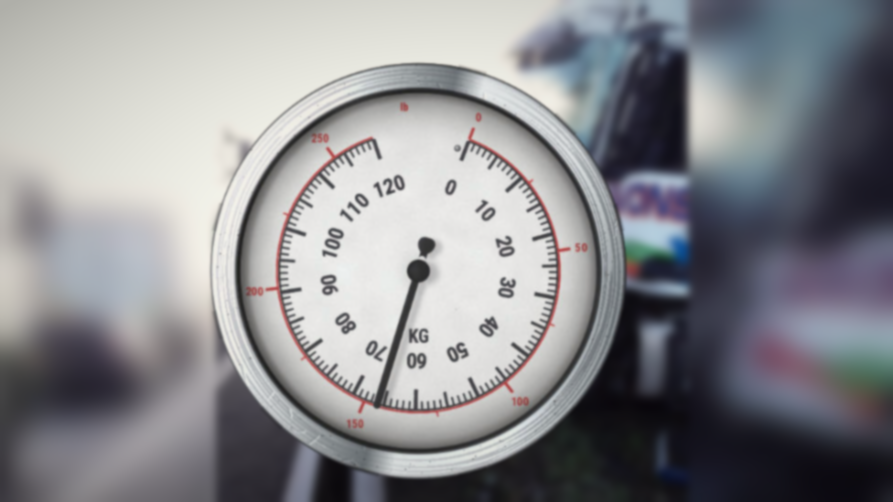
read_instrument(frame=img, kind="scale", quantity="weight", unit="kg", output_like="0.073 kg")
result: 66 kg
